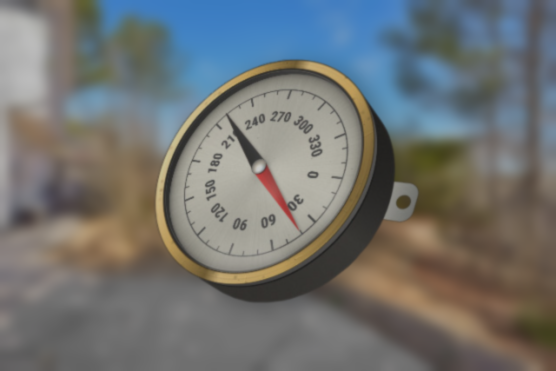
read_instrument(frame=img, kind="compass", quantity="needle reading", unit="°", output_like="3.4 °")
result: 40 °
